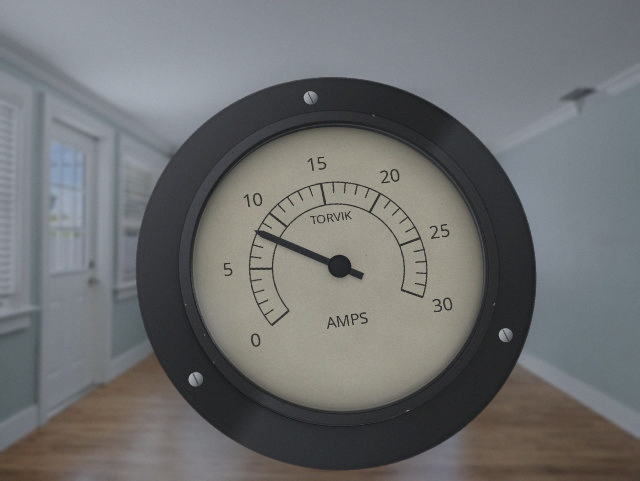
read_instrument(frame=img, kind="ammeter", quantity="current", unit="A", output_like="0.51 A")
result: 8 A
